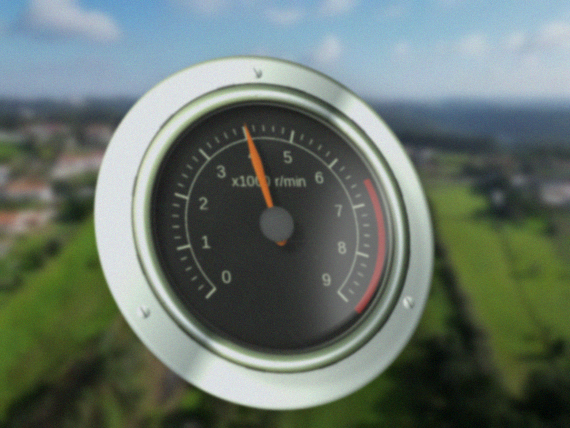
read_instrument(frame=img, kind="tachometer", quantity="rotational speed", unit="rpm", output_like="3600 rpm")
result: 4000 rpm
